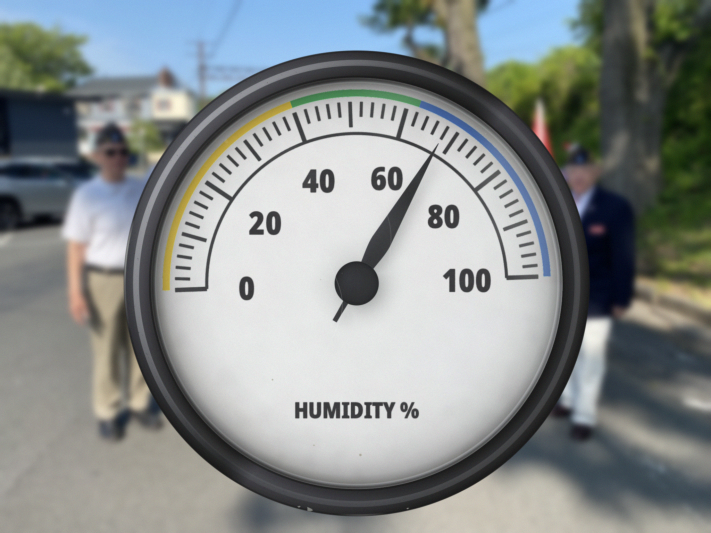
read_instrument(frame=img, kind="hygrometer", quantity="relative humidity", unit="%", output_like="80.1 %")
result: 68 %
